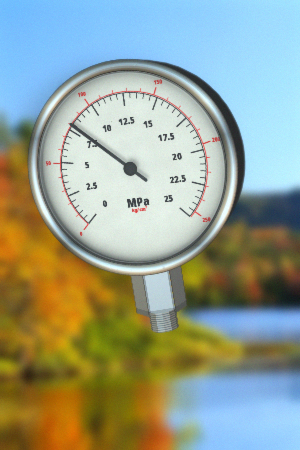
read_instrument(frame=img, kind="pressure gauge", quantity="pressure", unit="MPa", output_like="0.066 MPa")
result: 8 MPa
